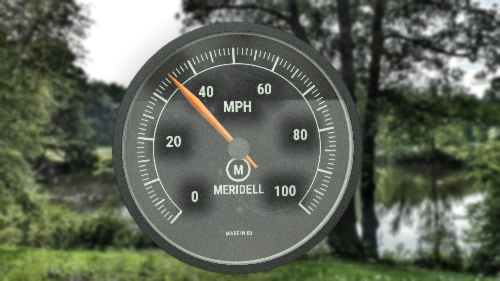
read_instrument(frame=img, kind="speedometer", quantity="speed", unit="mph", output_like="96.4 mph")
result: 35 mph
